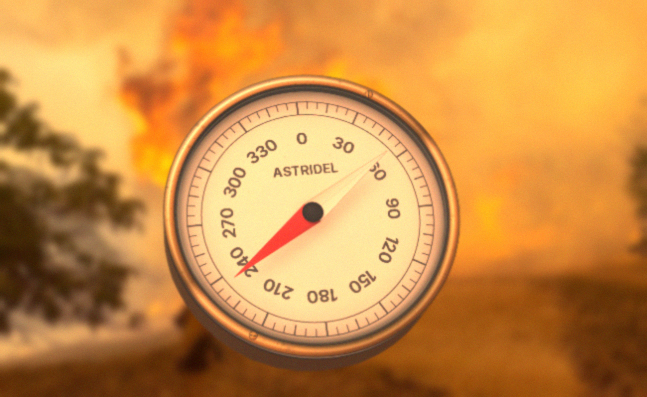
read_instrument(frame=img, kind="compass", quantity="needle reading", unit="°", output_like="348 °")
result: 235 °
